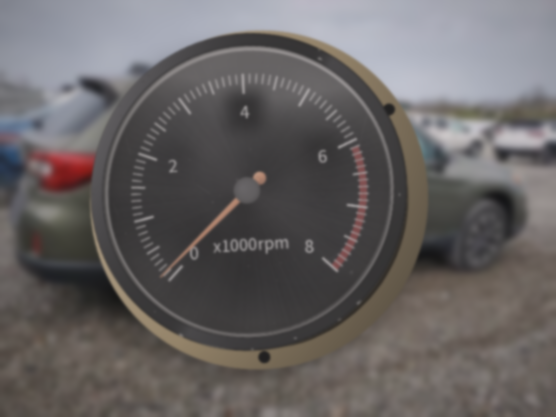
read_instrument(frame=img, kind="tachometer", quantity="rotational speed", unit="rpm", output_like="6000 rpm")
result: 100 rpm
